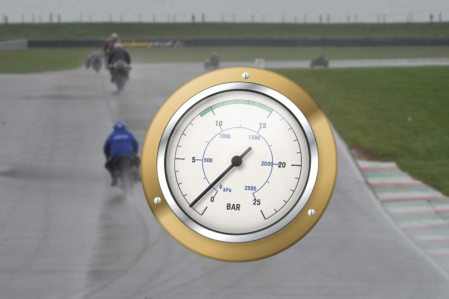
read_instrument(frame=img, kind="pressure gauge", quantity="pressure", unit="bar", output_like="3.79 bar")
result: 1 bar
